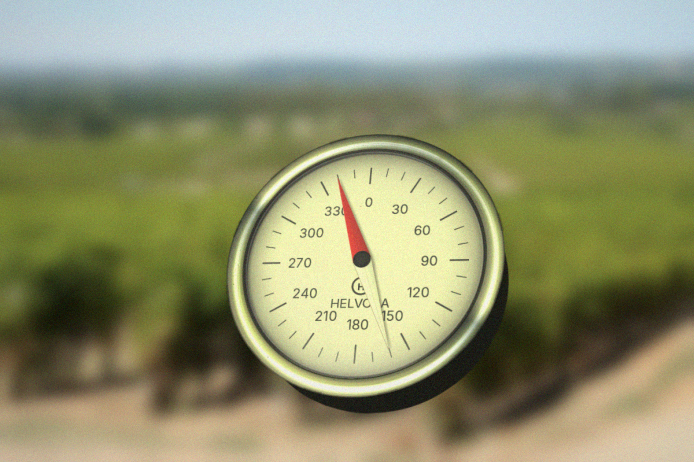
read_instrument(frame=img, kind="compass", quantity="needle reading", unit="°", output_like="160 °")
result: 340 °
